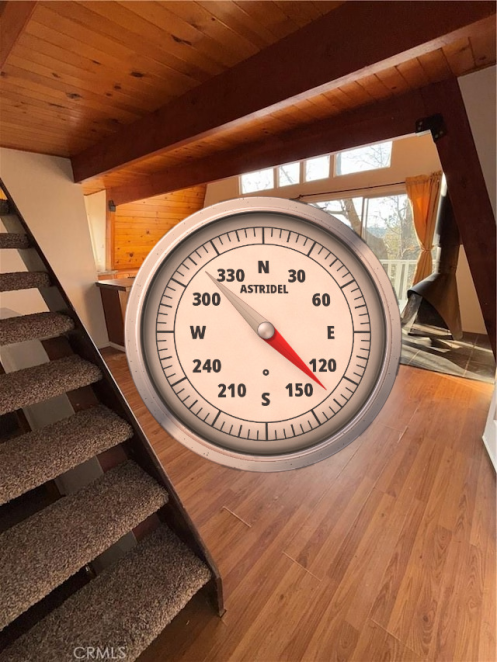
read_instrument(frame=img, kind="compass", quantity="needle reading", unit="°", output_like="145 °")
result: 135 °
